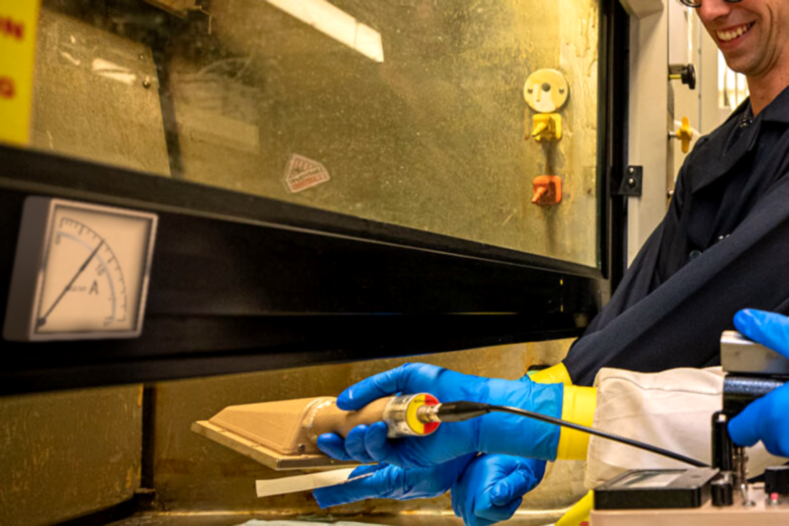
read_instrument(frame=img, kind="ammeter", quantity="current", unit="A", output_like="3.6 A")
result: 8 A
